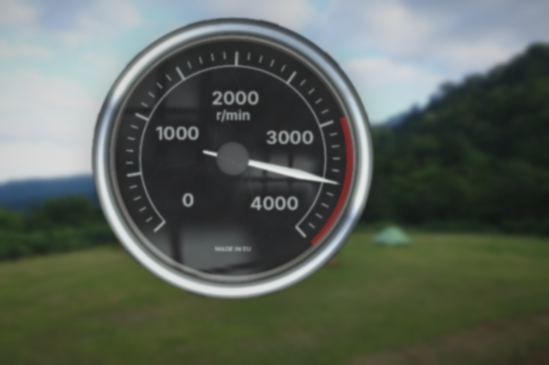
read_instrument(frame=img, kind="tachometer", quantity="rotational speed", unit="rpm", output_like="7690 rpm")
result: 3500 rpm
